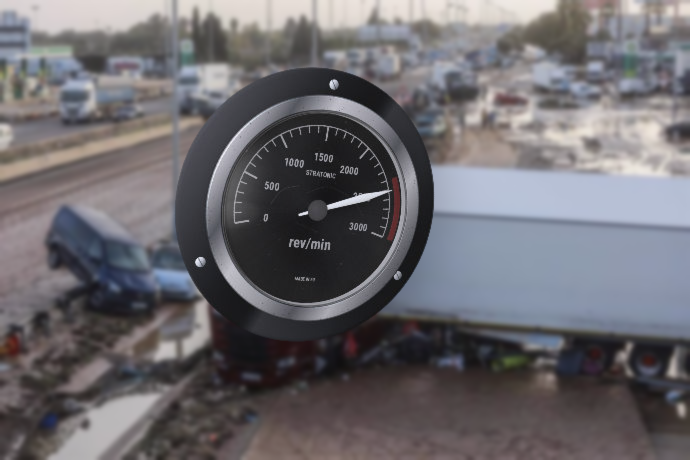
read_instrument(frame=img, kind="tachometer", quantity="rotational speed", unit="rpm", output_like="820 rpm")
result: 2500 rpm
